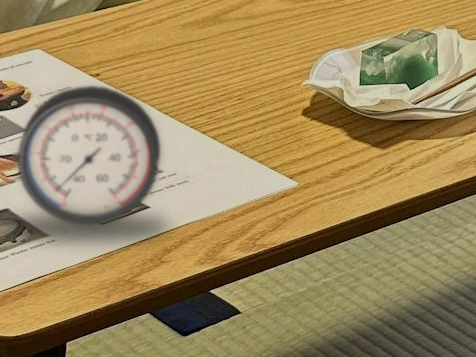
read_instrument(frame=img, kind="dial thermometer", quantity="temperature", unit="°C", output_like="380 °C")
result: -35 °C
